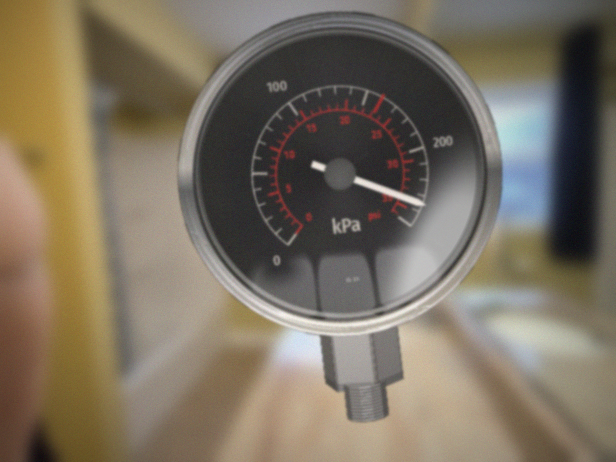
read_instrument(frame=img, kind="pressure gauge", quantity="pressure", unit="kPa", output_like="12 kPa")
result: 235 kPa
